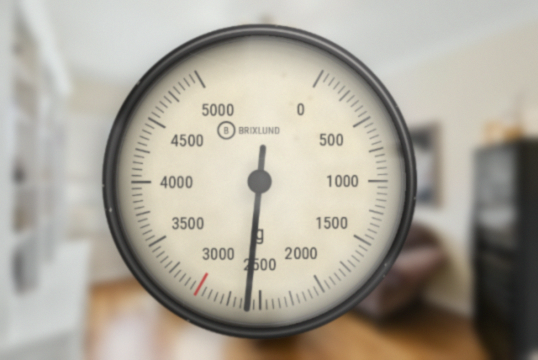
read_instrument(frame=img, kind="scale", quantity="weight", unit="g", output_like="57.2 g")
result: 2600 g
